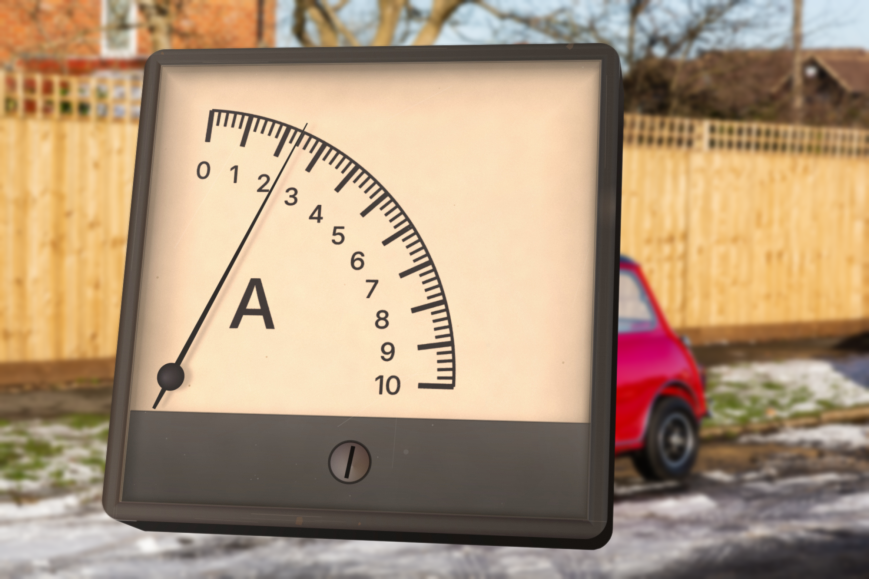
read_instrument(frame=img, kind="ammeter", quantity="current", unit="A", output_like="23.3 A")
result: 2.4 A
